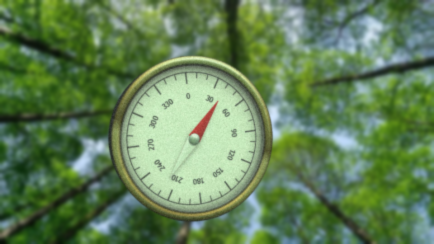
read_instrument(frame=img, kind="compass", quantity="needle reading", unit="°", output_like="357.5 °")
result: 40 °
